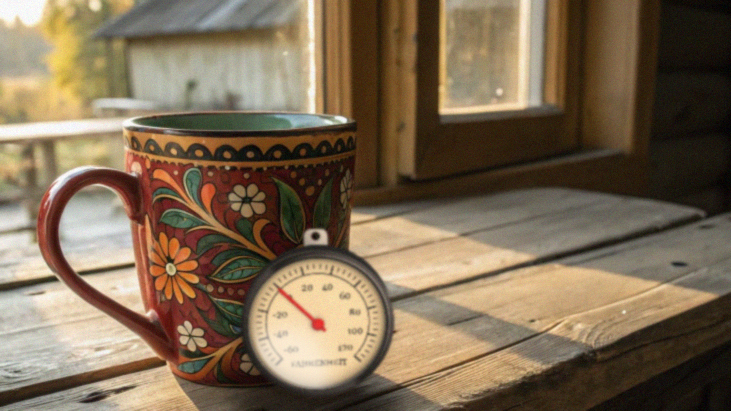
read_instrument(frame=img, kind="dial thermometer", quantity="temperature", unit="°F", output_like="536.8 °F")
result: 0 °F
